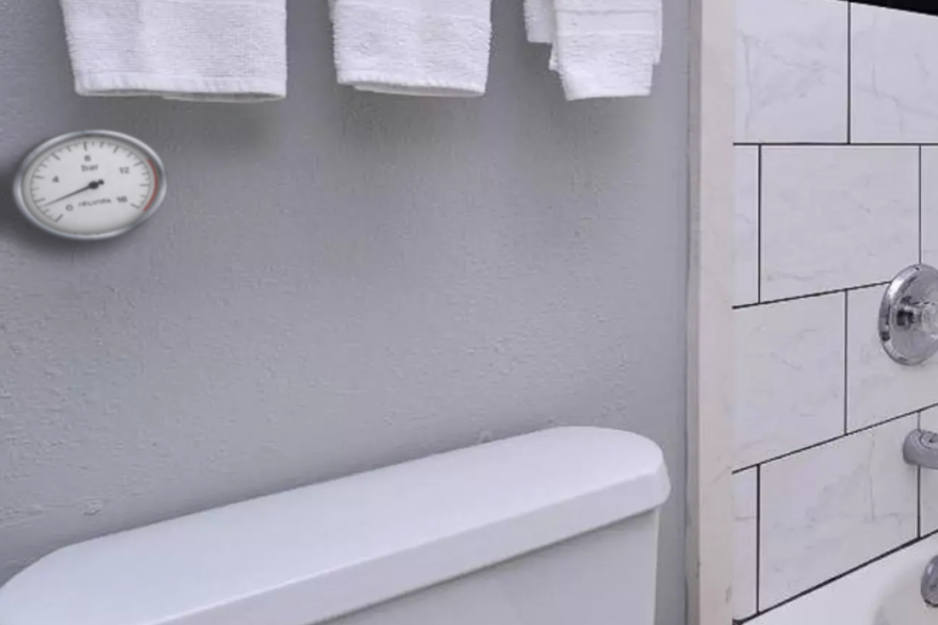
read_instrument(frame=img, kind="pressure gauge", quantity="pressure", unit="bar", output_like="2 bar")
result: 1.5 bar
